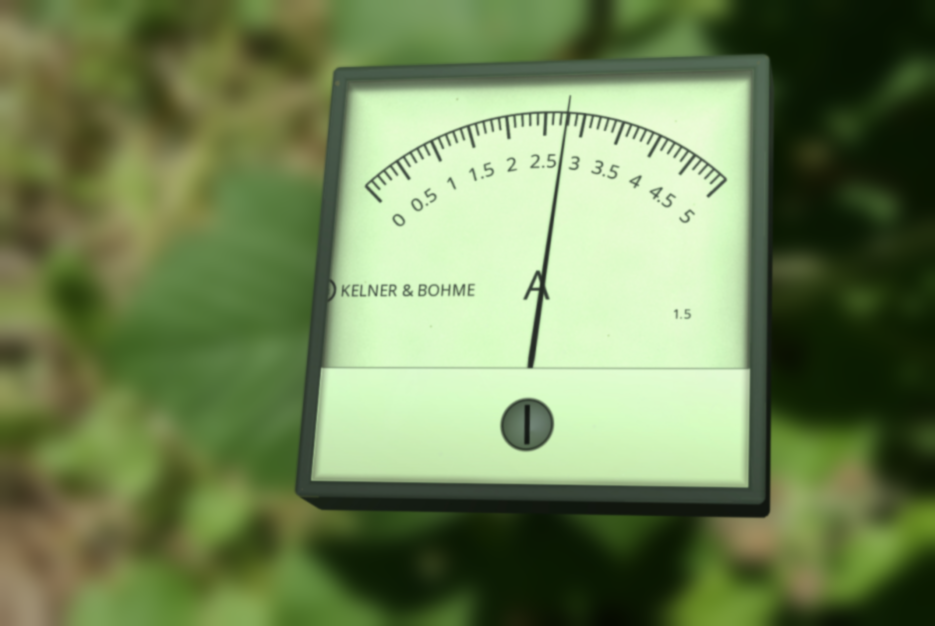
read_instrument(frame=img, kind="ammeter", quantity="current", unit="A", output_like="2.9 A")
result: 2.8 A
